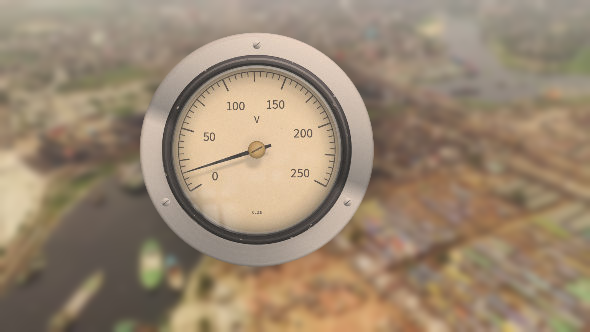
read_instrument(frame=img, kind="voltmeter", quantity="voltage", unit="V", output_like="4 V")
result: 15 V
